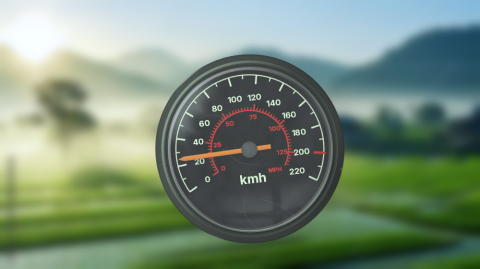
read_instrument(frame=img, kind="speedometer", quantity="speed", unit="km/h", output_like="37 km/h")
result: 25 km/h
